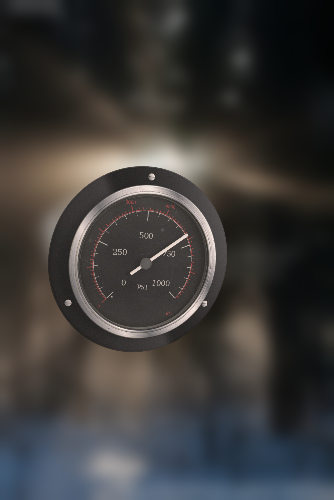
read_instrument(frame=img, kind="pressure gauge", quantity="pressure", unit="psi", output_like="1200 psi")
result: 700 psi
